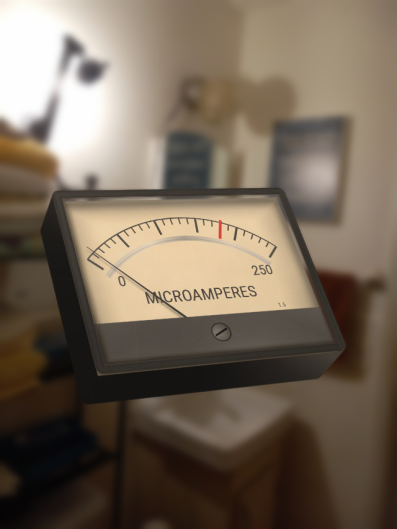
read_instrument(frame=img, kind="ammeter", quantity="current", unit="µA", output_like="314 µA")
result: 10 µA
